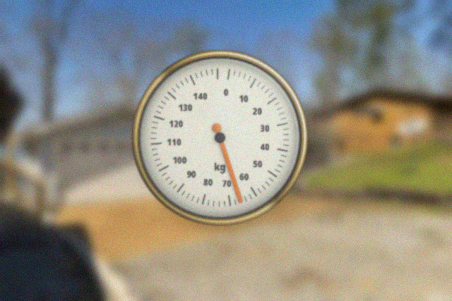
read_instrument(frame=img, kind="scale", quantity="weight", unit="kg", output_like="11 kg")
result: 66 kg
